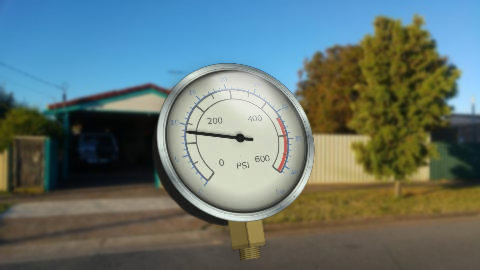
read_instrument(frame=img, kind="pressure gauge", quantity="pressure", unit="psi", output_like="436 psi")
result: 125 psi
